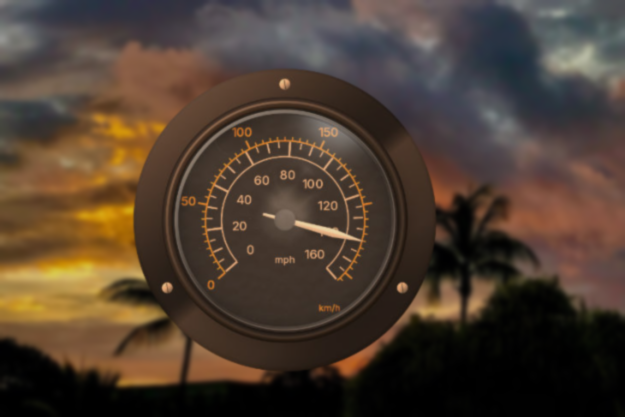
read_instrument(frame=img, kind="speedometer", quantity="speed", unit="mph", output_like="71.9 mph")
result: 140 mph
